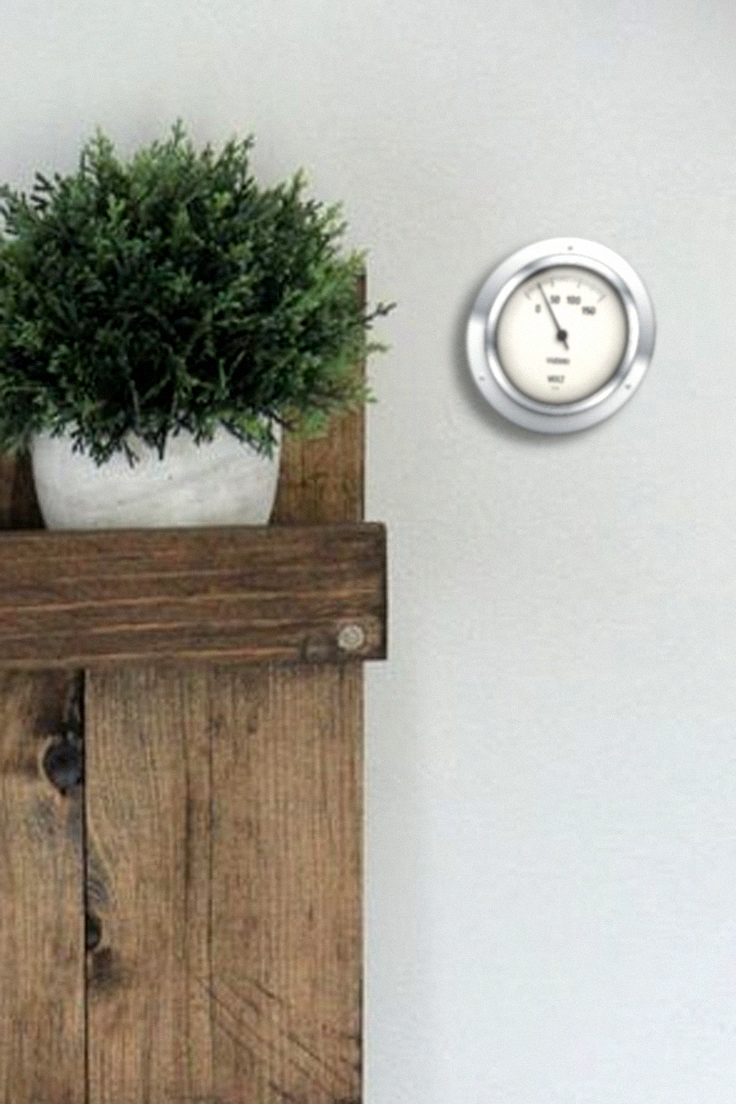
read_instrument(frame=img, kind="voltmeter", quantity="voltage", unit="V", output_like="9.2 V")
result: 25 V
